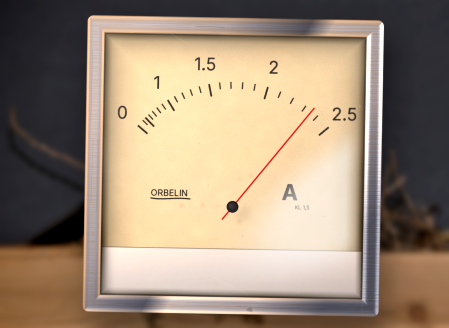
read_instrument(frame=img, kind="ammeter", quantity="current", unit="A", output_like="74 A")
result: 2.35 A
